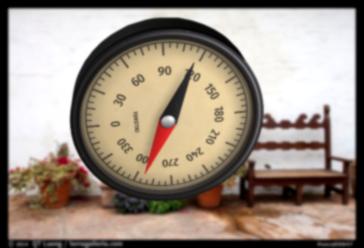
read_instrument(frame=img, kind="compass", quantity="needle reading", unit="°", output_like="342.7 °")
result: 295 °
